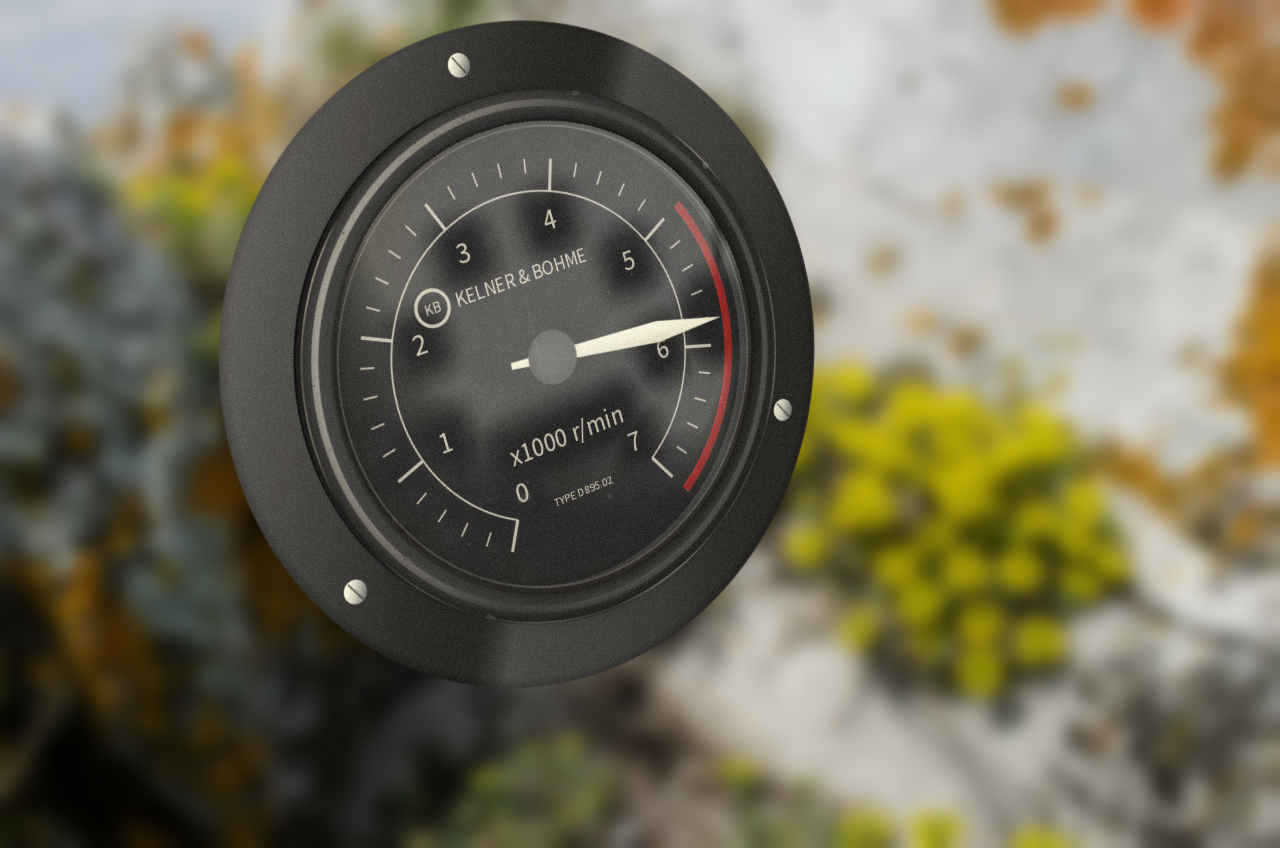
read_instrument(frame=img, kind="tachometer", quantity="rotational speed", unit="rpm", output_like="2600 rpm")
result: 5800 rpm
